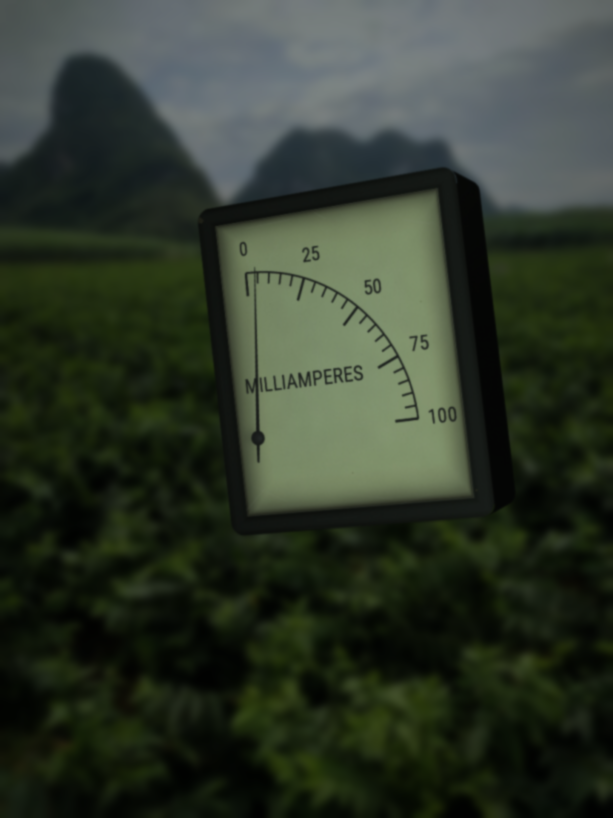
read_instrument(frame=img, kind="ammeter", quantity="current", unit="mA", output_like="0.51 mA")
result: 5 mA
